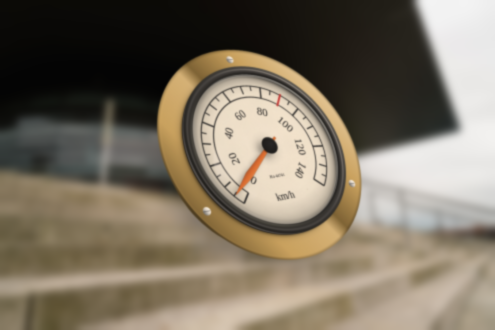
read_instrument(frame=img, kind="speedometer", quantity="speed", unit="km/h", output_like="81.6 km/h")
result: 5 km/h
